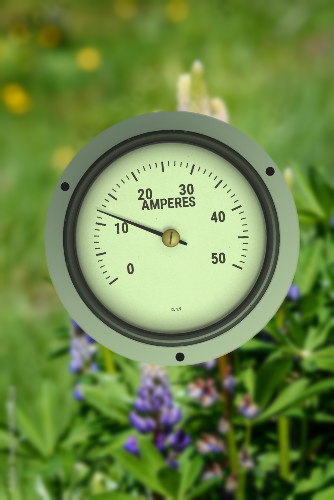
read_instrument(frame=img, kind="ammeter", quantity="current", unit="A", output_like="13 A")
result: 12 A
